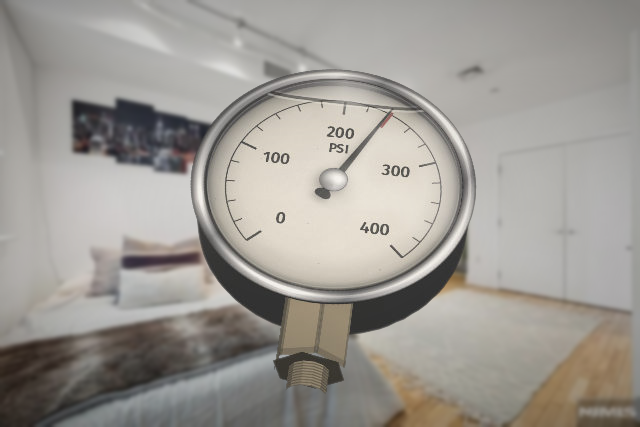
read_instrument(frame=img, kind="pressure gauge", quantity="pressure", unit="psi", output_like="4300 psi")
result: 240 psi
